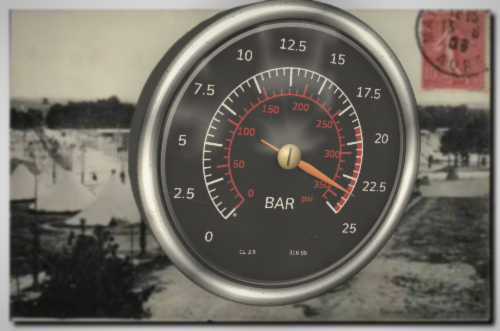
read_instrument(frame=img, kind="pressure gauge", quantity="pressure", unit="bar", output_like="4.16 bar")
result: 23.5 bar
